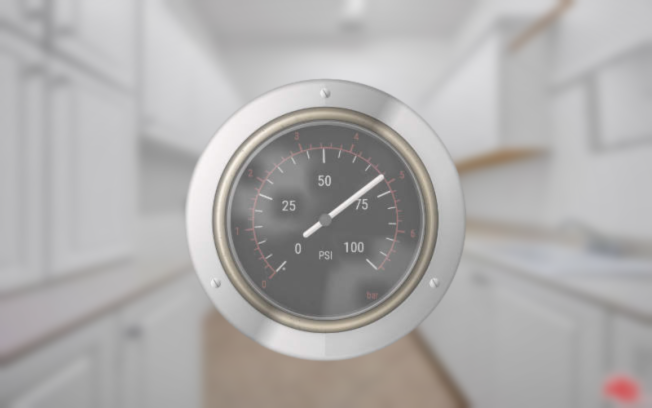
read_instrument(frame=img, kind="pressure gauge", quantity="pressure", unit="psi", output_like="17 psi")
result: 70 psi
